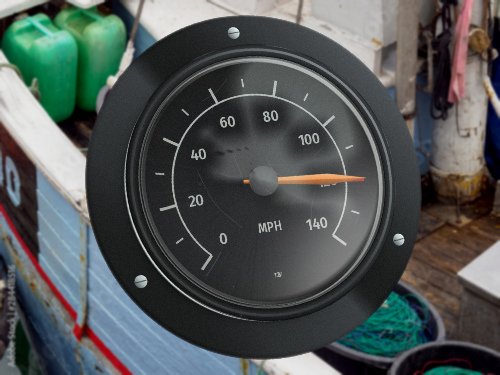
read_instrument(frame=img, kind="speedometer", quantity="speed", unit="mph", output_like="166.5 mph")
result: 120 mph
